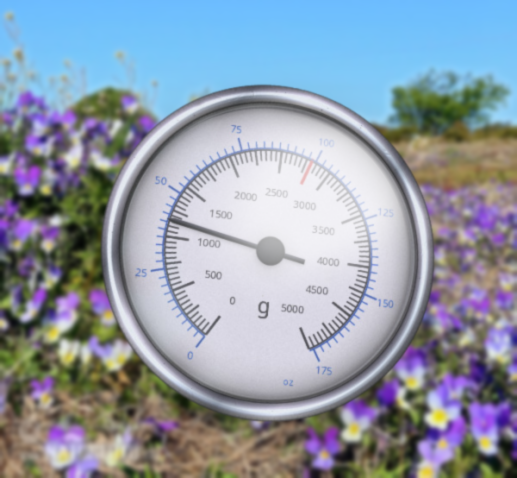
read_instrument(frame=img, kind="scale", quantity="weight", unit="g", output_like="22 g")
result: 1150 g
